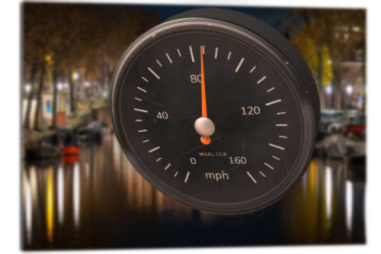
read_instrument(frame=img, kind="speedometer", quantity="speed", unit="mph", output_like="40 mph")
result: 85 mph
